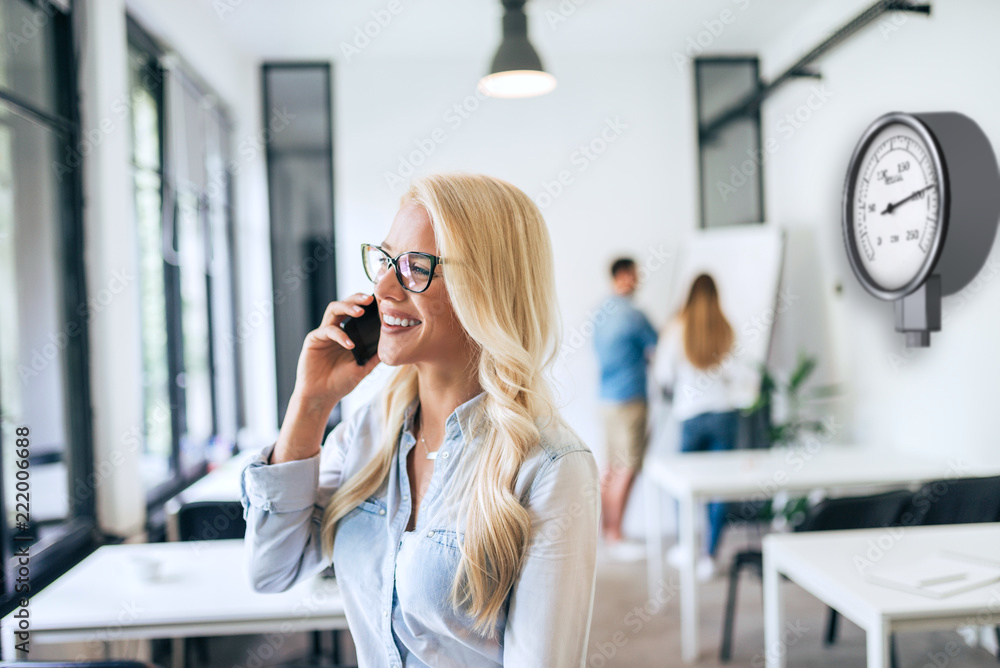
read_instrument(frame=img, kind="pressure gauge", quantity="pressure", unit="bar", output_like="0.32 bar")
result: 200 bar
